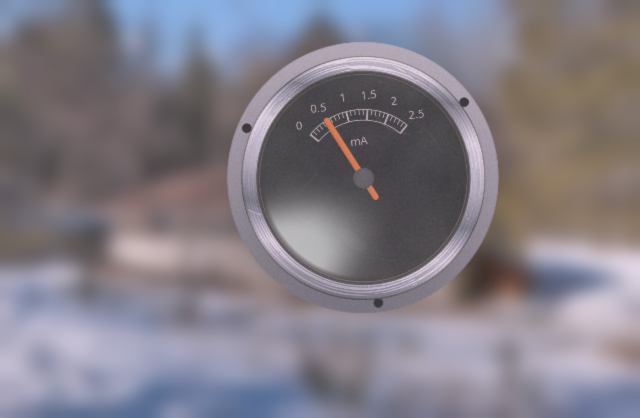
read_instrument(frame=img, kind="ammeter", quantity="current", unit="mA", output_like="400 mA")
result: 0.5 mA
